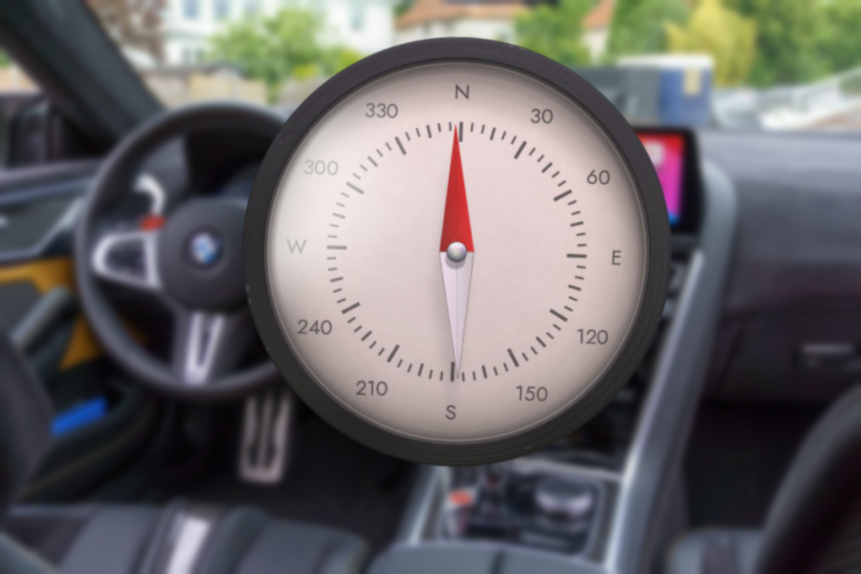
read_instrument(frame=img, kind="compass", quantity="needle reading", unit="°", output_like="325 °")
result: 357.5 °
